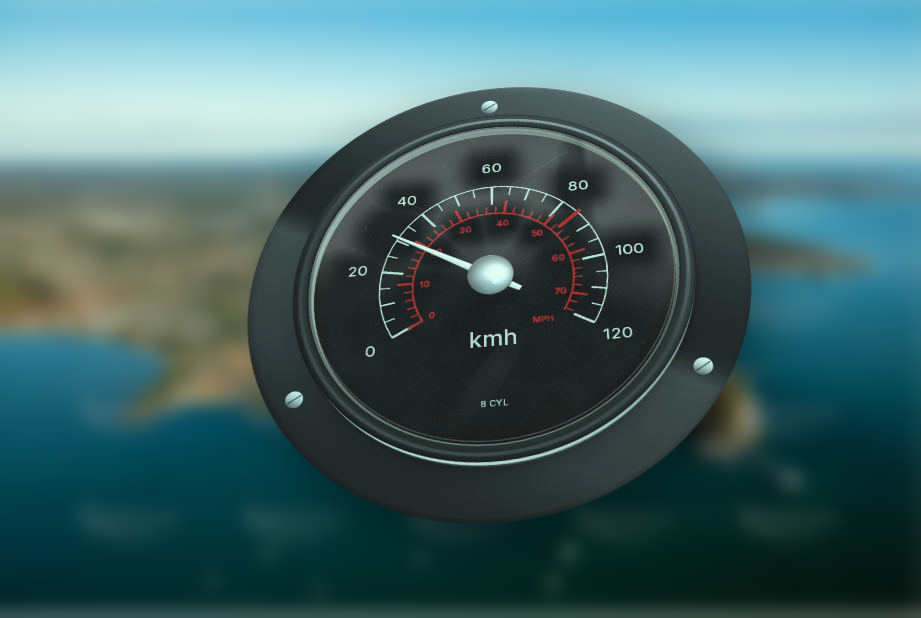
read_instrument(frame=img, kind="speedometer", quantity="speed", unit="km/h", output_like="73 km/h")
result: 30 km/h
